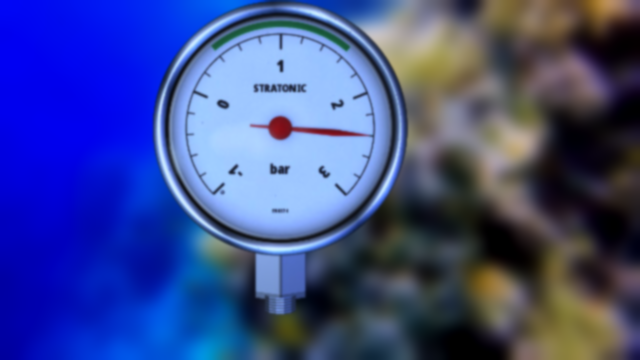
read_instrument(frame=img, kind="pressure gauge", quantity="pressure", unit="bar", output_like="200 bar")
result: 2.4 bar
